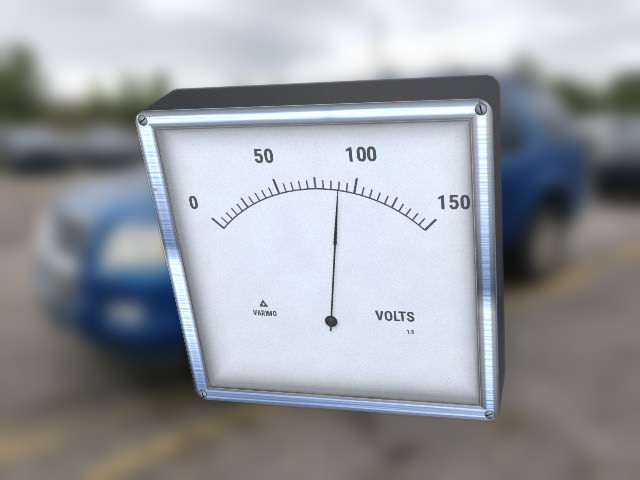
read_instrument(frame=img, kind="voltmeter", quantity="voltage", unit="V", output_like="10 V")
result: 90 V
